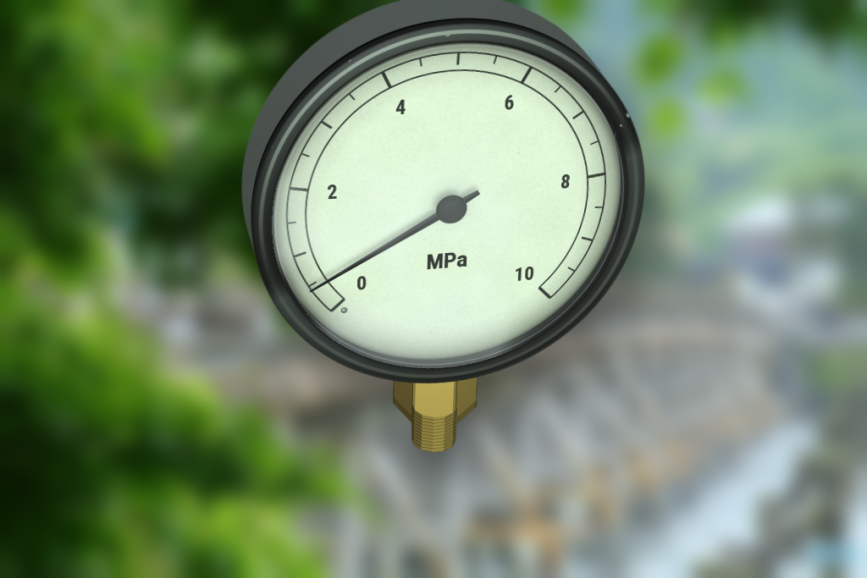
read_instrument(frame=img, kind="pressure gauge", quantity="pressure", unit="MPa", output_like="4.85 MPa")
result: 0.5 MPa
